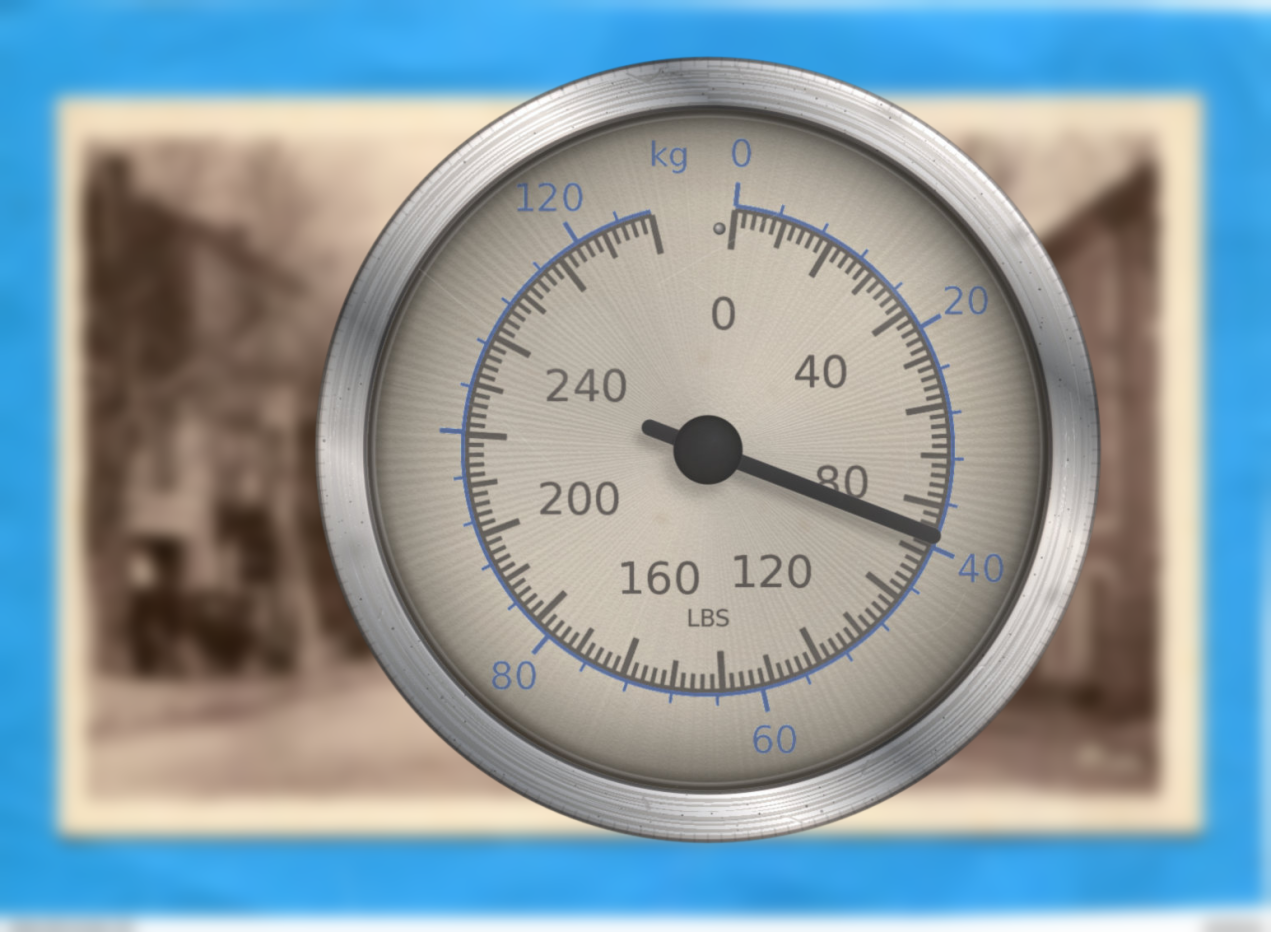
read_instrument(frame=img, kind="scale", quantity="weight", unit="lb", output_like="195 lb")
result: 86 lb
